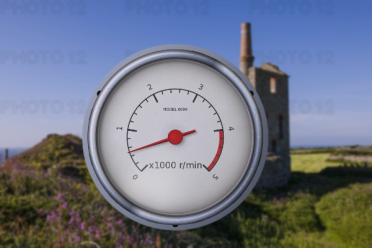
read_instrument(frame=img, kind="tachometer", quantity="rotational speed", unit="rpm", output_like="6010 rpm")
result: 500 rpm
